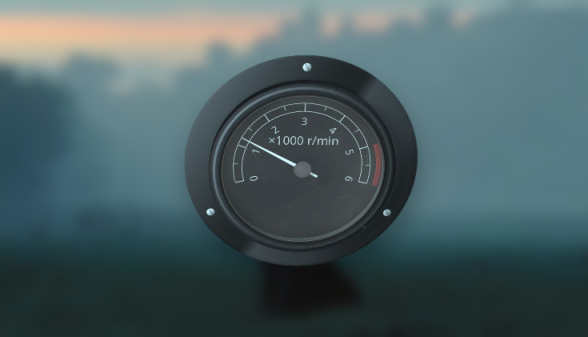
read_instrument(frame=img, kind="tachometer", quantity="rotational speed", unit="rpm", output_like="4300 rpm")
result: 1250 rpm
